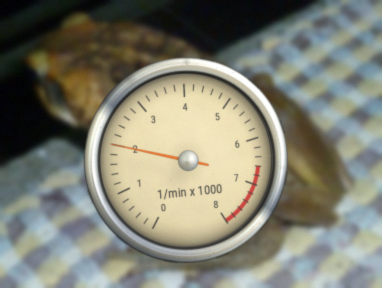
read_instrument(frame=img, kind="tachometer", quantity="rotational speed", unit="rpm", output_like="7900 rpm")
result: 2000 rpm
